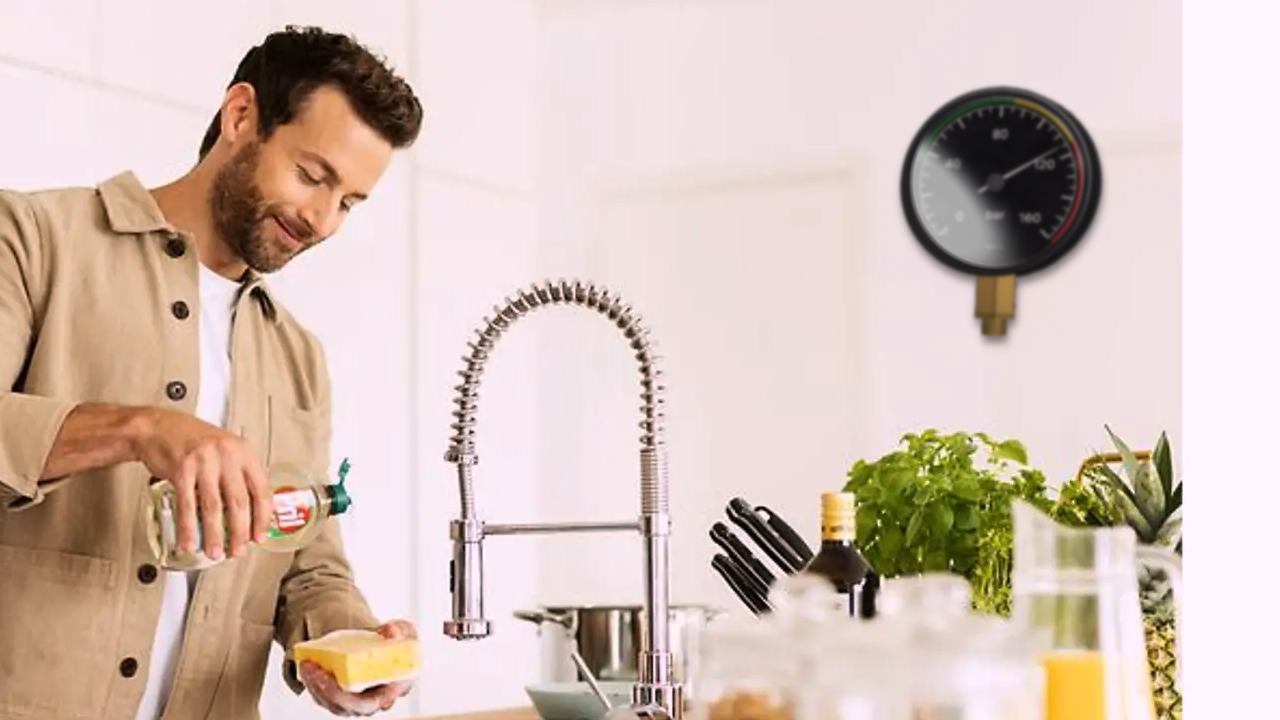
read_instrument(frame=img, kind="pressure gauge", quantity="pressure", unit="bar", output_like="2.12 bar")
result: 115 bar
